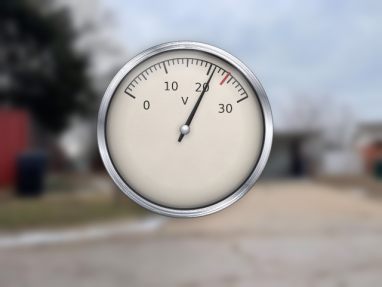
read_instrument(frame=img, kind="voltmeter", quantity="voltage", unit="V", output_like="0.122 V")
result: 21 V
